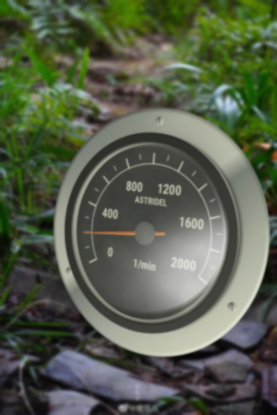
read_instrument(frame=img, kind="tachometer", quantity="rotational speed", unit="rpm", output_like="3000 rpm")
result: 200 rpm
